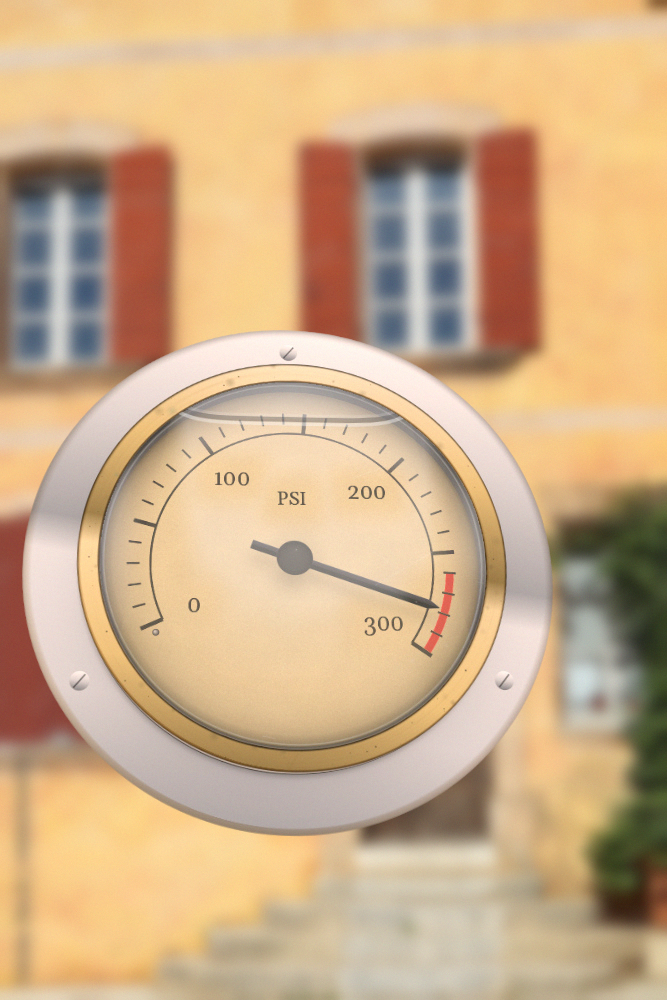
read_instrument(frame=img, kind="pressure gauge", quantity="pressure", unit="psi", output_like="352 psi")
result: 280 psi
